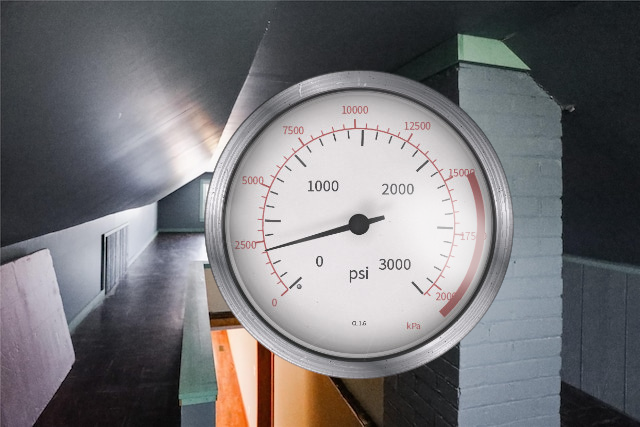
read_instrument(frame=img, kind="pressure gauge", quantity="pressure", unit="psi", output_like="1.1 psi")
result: 300 psi
